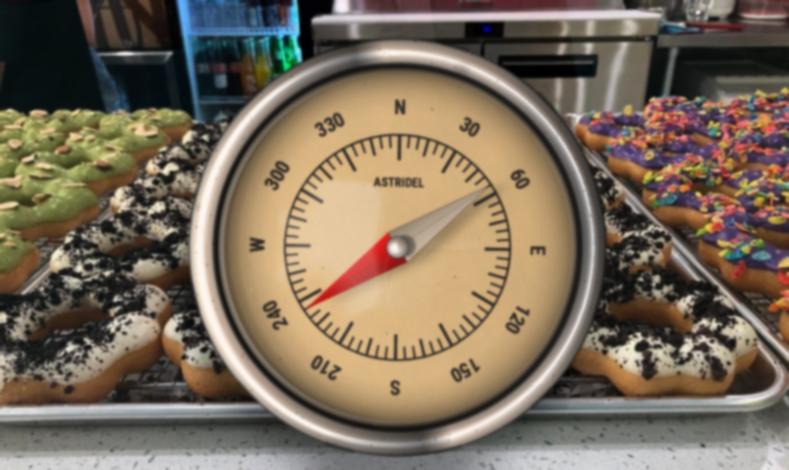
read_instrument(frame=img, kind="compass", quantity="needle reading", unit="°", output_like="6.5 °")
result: 235 °
